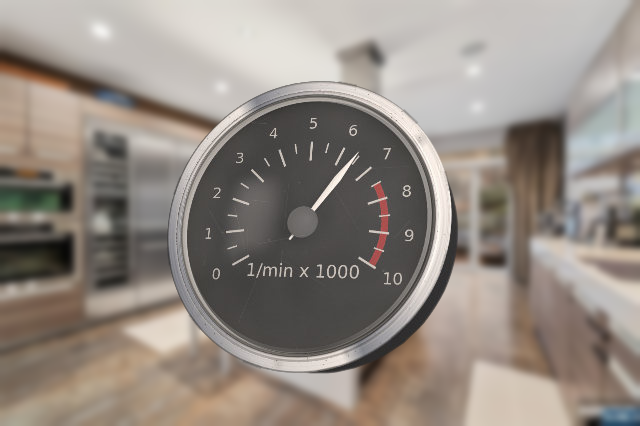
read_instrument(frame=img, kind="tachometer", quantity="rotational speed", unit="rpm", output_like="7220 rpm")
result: 6500 rpm
